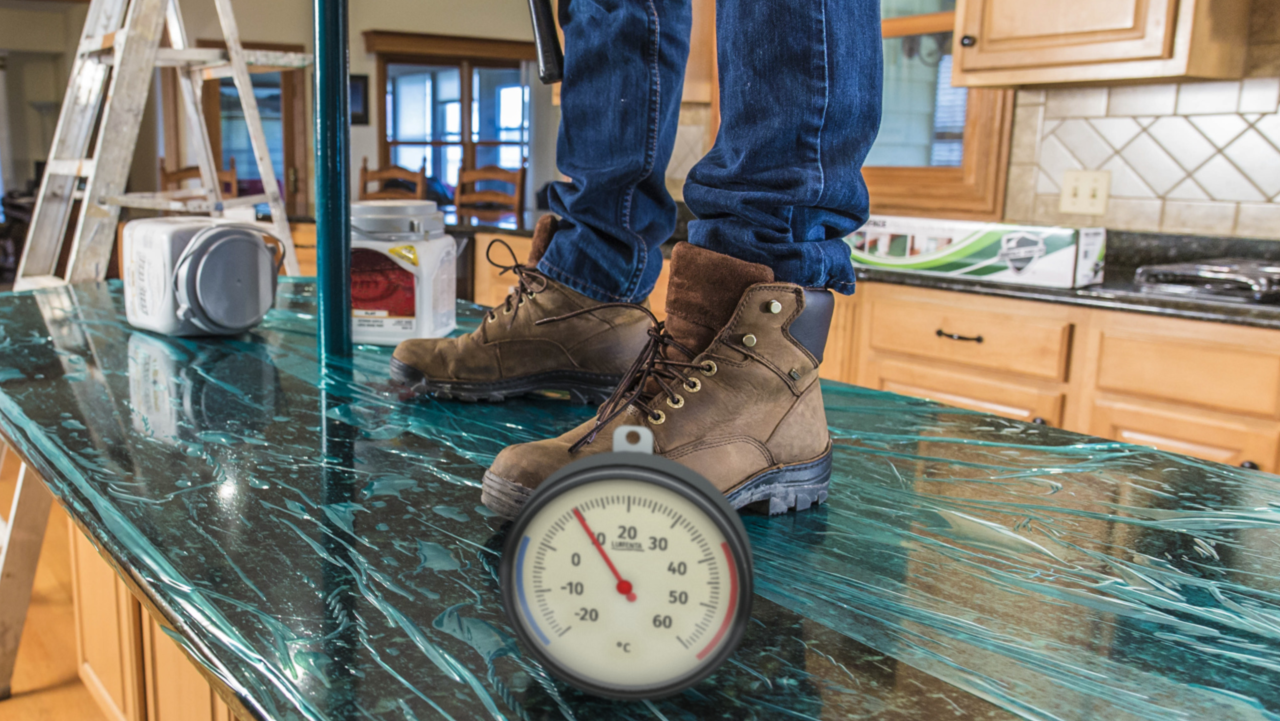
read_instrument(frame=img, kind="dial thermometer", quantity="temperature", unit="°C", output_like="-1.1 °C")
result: 10 °C
